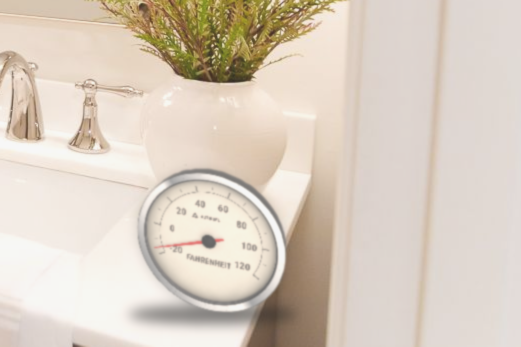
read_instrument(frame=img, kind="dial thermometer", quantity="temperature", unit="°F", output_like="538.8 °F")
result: -15 °F
